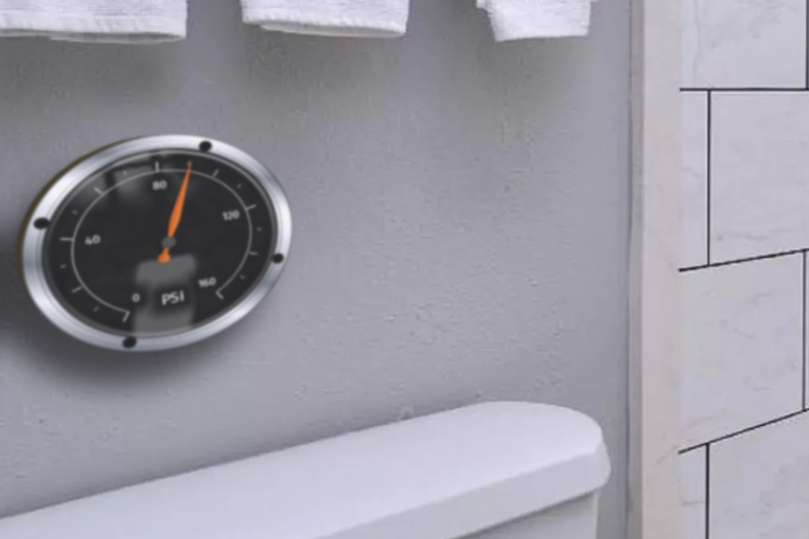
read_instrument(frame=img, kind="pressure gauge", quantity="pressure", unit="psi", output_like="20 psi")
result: 90 psi
